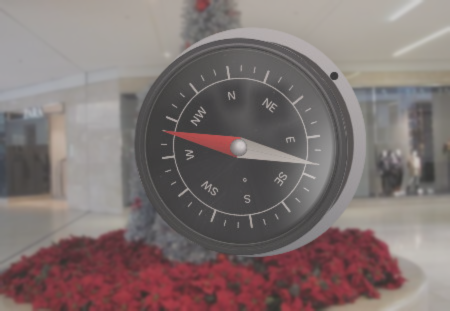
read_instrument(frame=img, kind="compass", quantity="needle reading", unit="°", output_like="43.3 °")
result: 290 °
